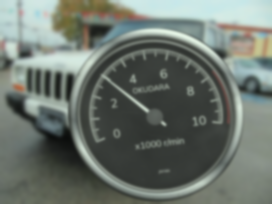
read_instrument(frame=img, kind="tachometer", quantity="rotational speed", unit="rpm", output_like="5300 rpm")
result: 3000 rpm
